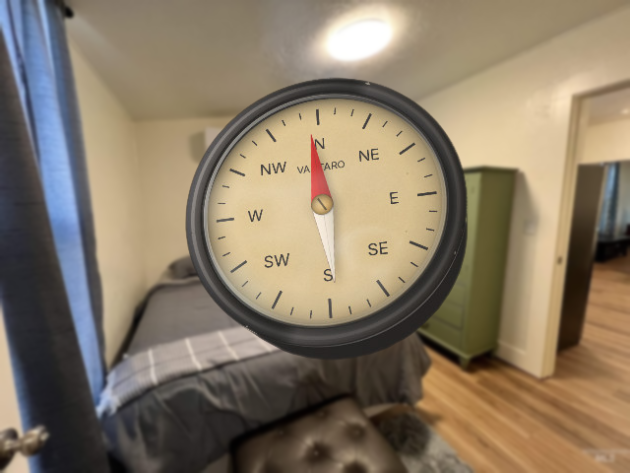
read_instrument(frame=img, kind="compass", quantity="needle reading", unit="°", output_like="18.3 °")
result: 355 °
